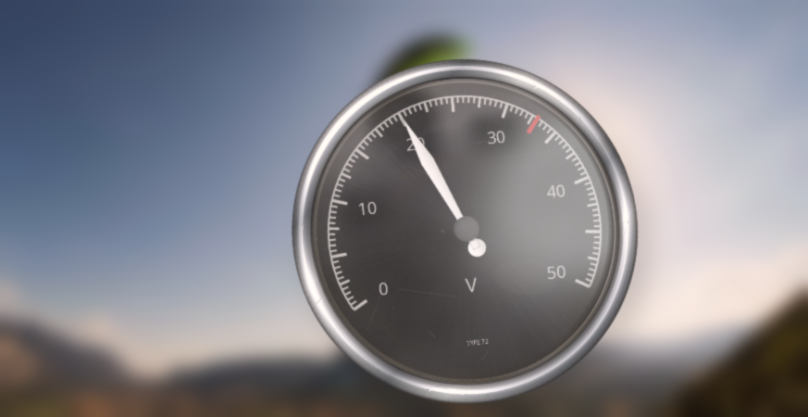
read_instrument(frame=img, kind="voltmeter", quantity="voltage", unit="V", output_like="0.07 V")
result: 20 V
